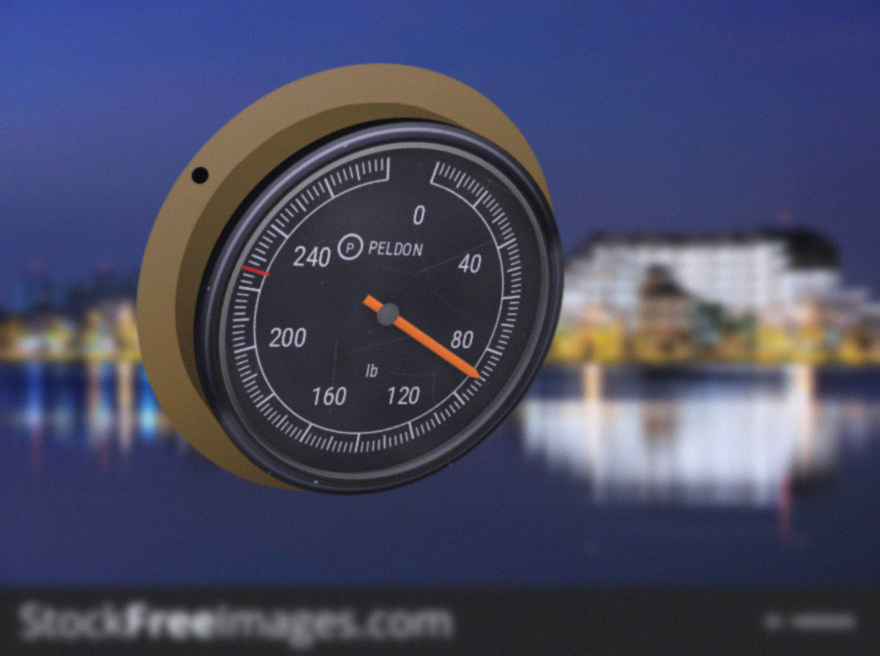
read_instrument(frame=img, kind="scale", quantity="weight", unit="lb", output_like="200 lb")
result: 90 lb
